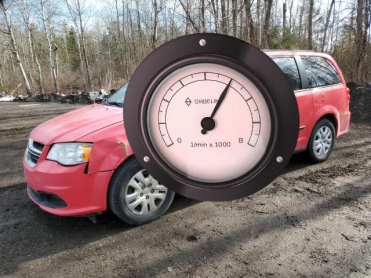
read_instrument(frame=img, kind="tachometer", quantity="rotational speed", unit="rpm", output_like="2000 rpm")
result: 5000 rpm
